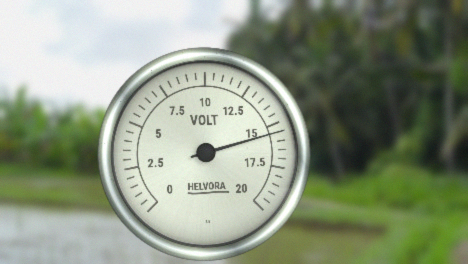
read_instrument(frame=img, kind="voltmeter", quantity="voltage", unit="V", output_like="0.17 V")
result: 15.5 V
